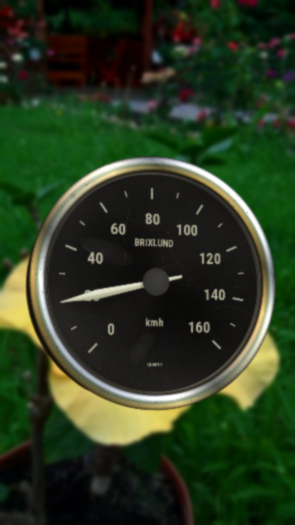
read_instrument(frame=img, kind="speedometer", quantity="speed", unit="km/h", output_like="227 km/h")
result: 20 km/h
